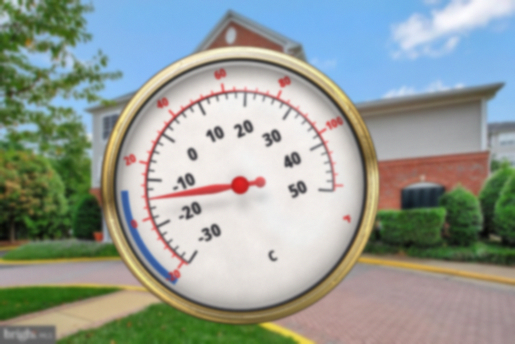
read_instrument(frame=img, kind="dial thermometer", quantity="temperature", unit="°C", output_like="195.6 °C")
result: -14 °C
